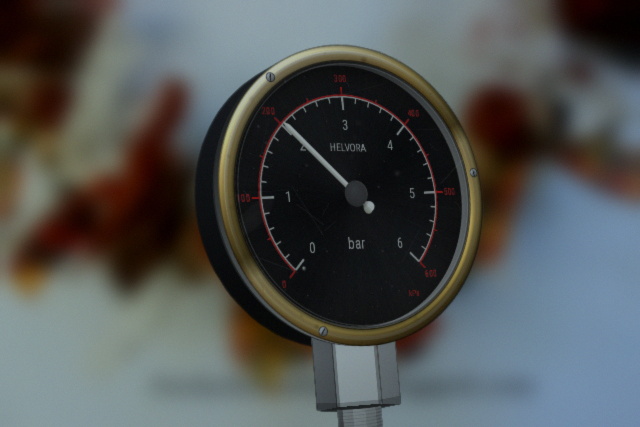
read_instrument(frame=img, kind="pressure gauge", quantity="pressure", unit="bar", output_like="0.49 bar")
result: 2 bar
